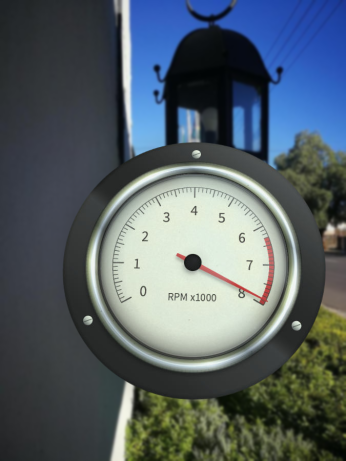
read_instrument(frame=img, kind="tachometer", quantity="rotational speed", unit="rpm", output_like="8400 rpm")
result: 7900 rpm
